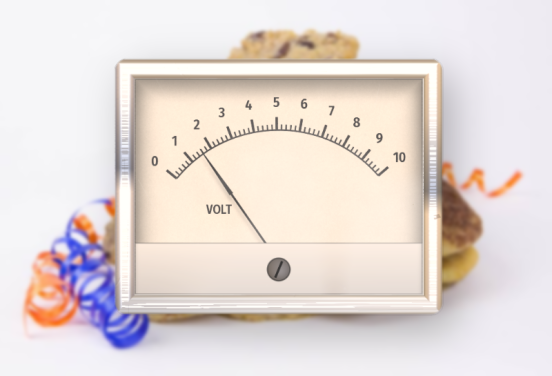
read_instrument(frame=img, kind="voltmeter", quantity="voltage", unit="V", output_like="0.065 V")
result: 1.6 V
